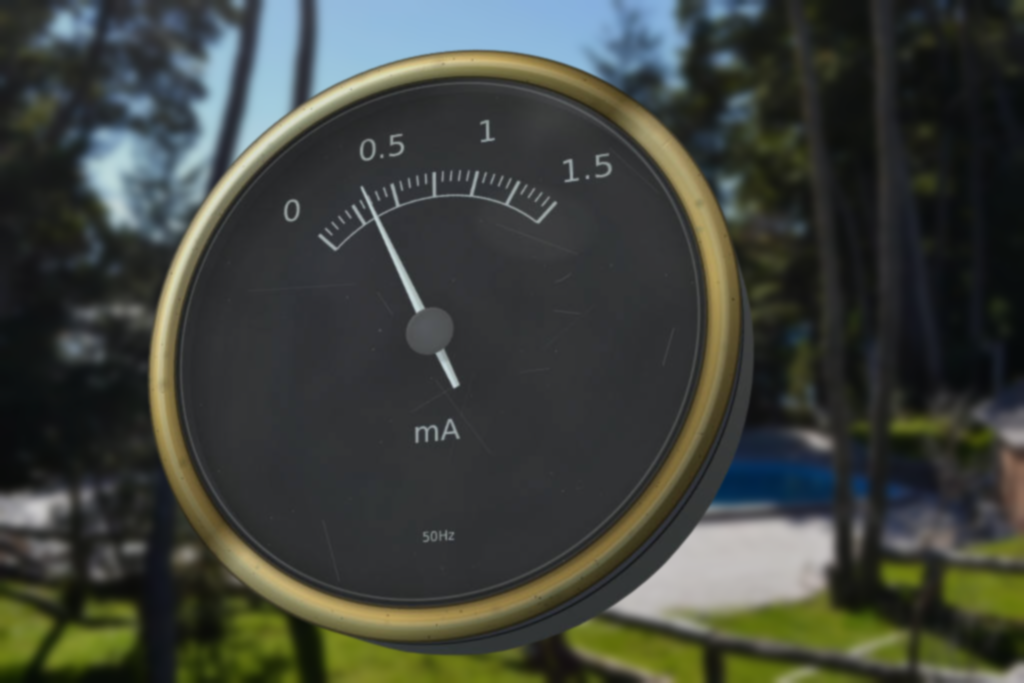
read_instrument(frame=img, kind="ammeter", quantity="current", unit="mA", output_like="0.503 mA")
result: 0.35 mA
